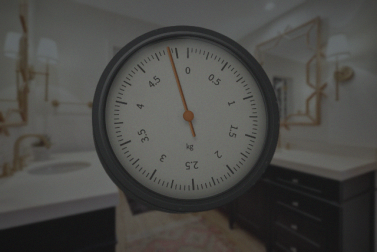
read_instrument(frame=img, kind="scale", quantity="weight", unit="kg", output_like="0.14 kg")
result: 4.9 kg
